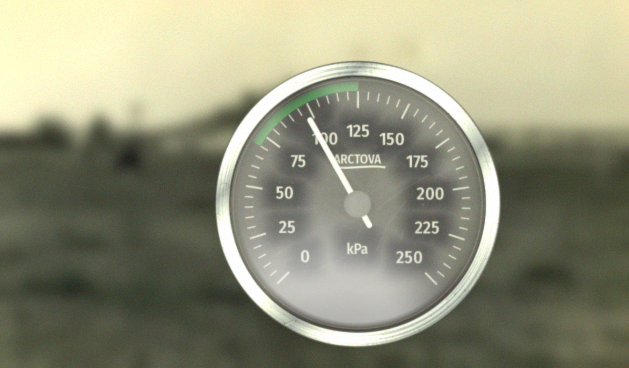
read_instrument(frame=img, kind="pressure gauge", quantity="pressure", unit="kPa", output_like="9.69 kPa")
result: 97.5 kPa
